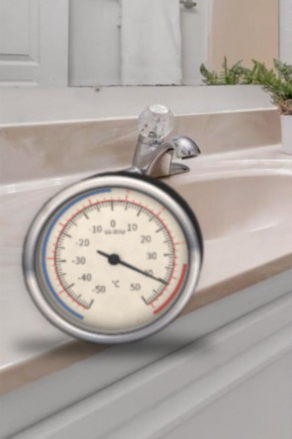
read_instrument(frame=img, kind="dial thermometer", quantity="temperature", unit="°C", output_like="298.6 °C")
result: 40 °C
